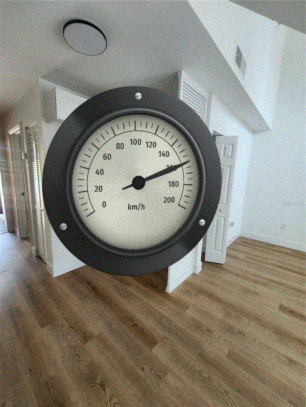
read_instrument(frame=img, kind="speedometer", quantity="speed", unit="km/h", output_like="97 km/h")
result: 160 km/h
